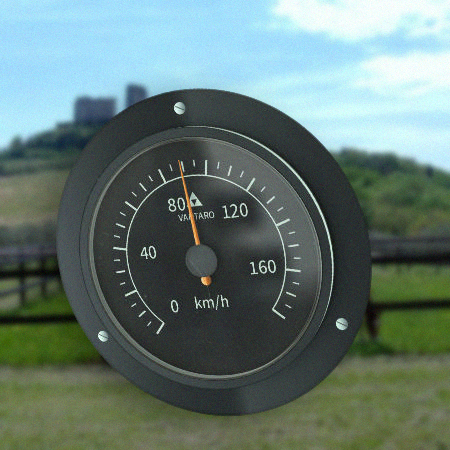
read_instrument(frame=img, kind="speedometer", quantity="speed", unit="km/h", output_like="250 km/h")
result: 90 km/h
